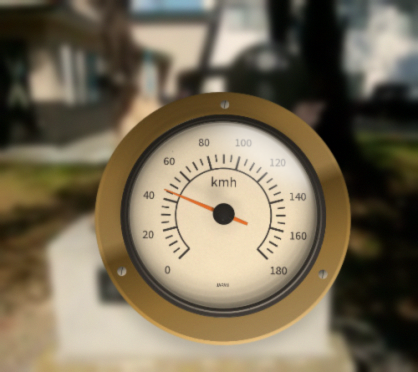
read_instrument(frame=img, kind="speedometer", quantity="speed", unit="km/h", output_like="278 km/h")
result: 45 km/h
